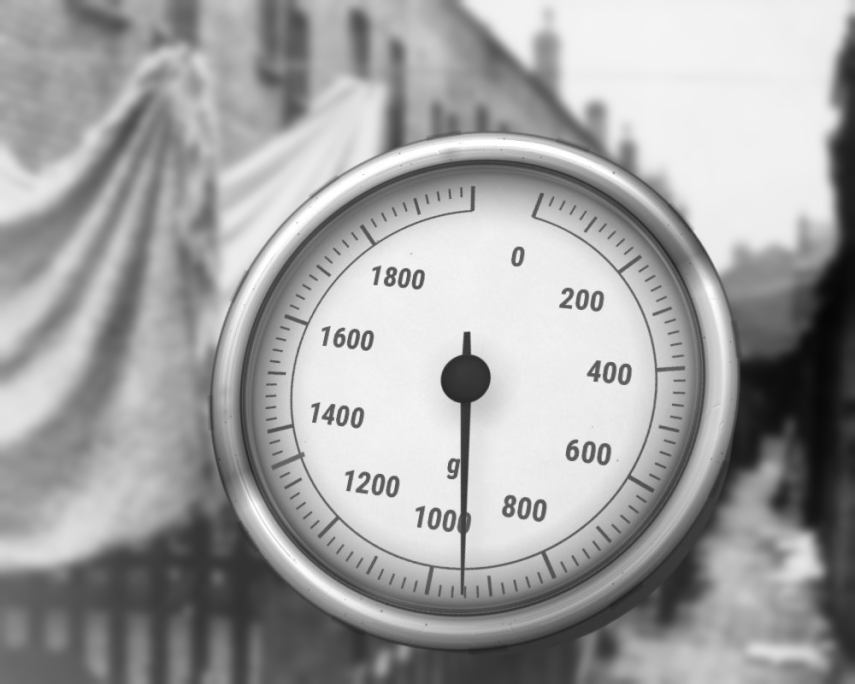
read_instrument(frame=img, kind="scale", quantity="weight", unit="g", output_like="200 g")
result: 940 g
